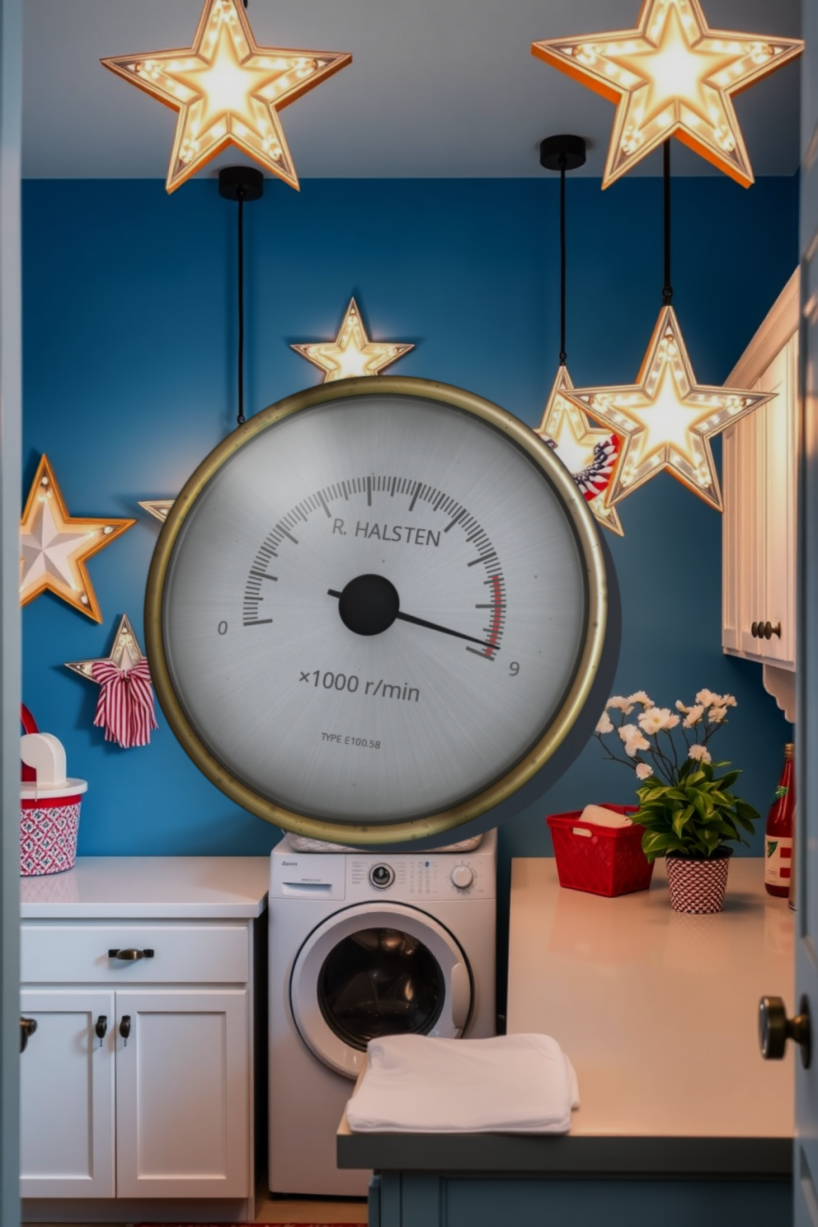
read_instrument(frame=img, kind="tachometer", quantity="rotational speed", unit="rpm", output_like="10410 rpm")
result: 8800 rpm
